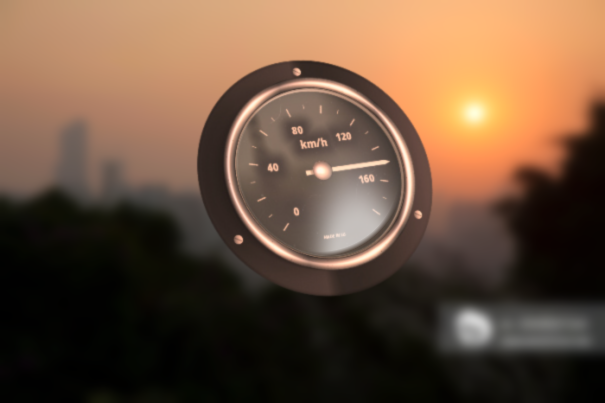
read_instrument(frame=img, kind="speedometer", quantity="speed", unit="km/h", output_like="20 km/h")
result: 150 km/h
